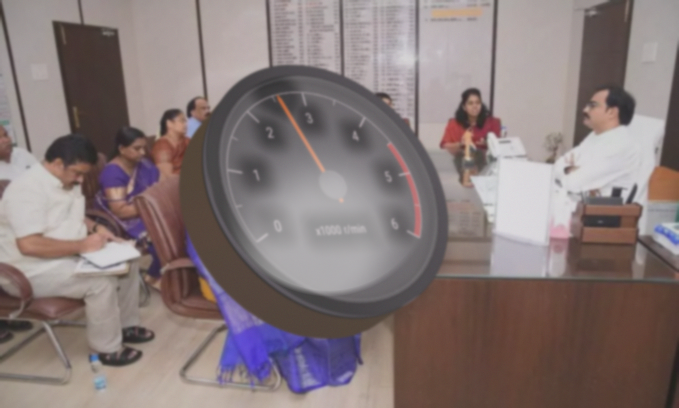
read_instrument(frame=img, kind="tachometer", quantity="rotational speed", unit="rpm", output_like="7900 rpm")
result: 2500 rpm
